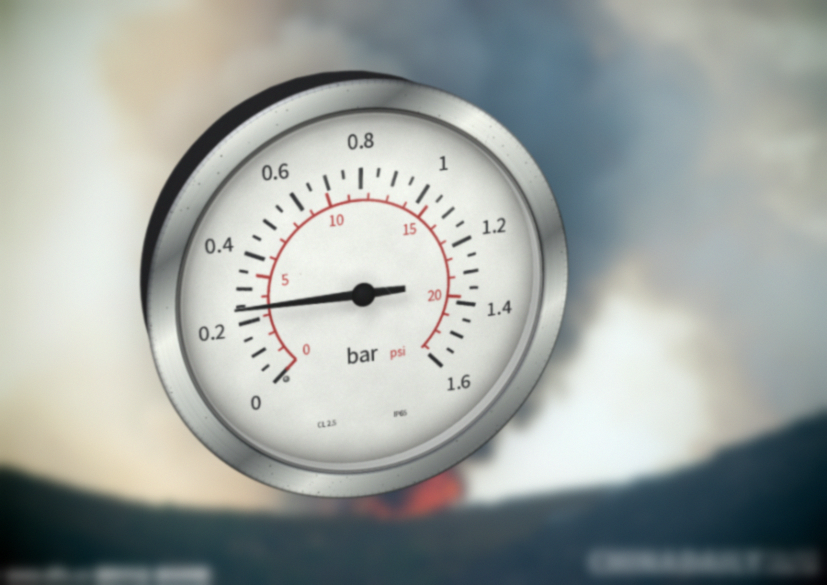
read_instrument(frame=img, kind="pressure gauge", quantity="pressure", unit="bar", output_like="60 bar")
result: 0.25 bar
